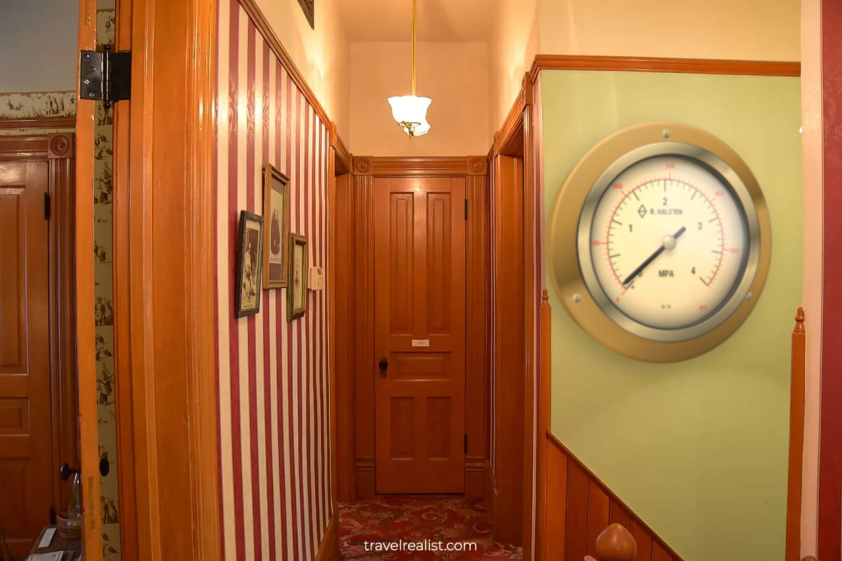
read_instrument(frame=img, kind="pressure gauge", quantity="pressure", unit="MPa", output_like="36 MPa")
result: 0.1 MPa
